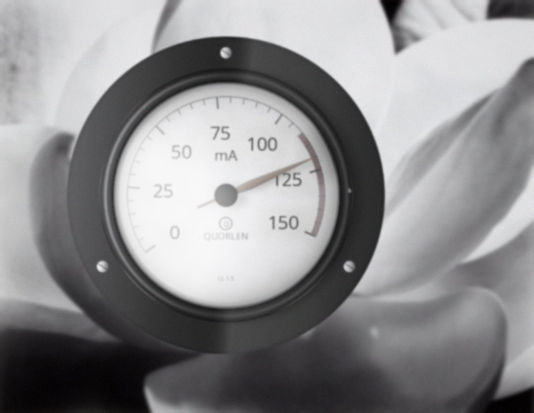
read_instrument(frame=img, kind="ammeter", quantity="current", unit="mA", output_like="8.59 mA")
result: 120 mA
